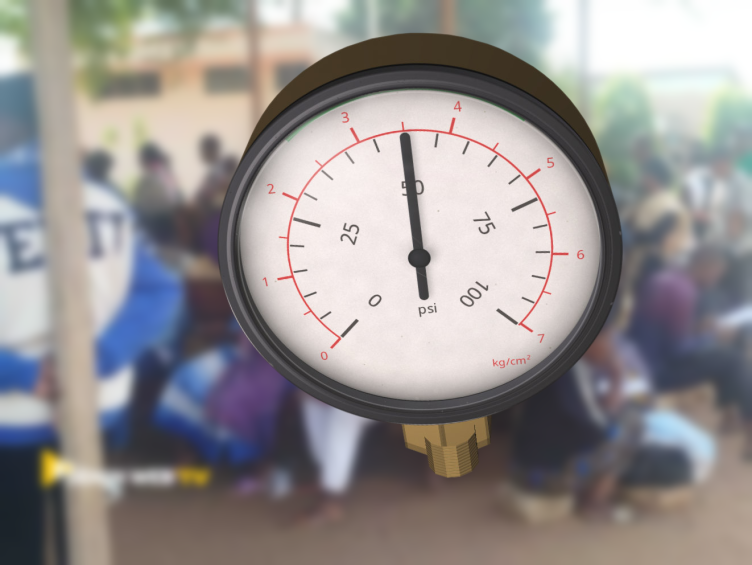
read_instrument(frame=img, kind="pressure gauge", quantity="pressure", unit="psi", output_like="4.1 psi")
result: 50 psi
